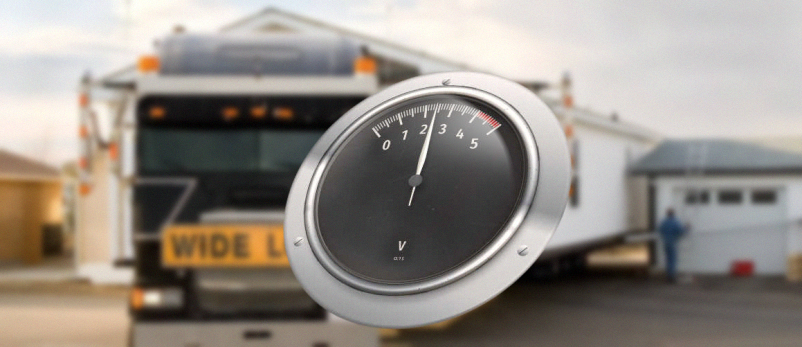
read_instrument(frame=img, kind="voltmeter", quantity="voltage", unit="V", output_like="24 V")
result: 2.5 V
